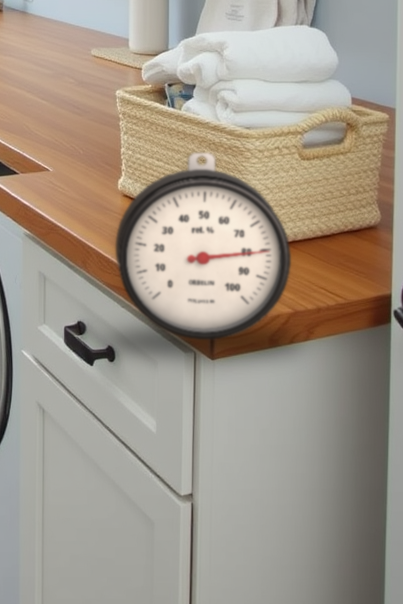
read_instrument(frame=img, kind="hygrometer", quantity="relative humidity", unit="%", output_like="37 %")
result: 80 %
